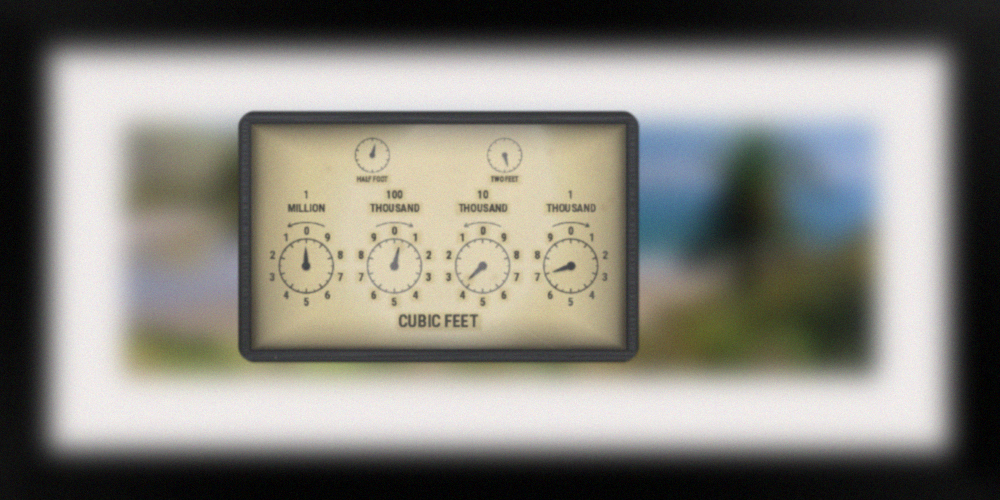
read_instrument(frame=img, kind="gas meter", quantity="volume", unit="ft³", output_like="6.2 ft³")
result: 3700 ft³
